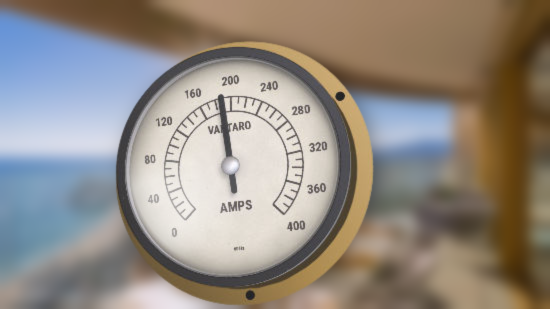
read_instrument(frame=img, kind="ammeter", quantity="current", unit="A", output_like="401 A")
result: 190 A
